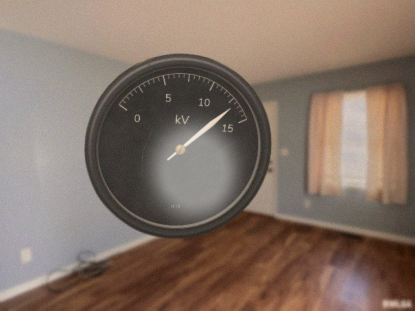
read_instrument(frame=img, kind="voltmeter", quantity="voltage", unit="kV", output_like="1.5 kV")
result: 13 kV
